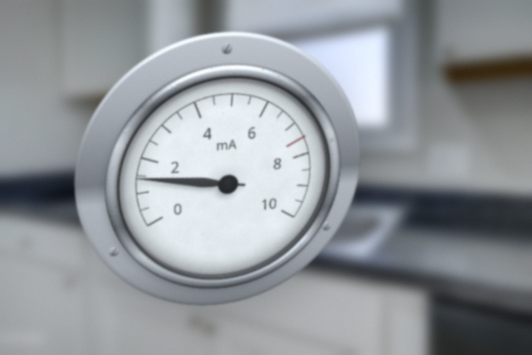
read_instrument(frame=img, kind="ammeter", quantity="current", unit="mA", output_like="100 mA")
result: 1.5 mA
